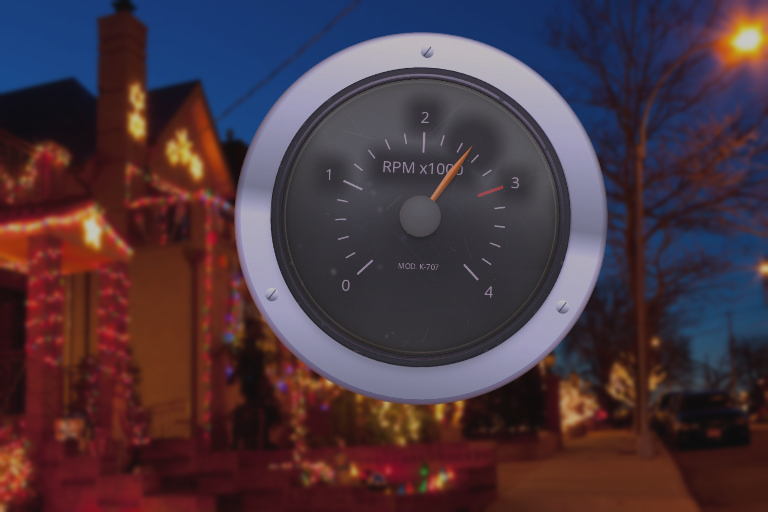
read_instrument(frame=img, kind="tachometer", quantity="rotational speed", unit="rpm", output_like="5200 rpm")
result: 2500 rpm
